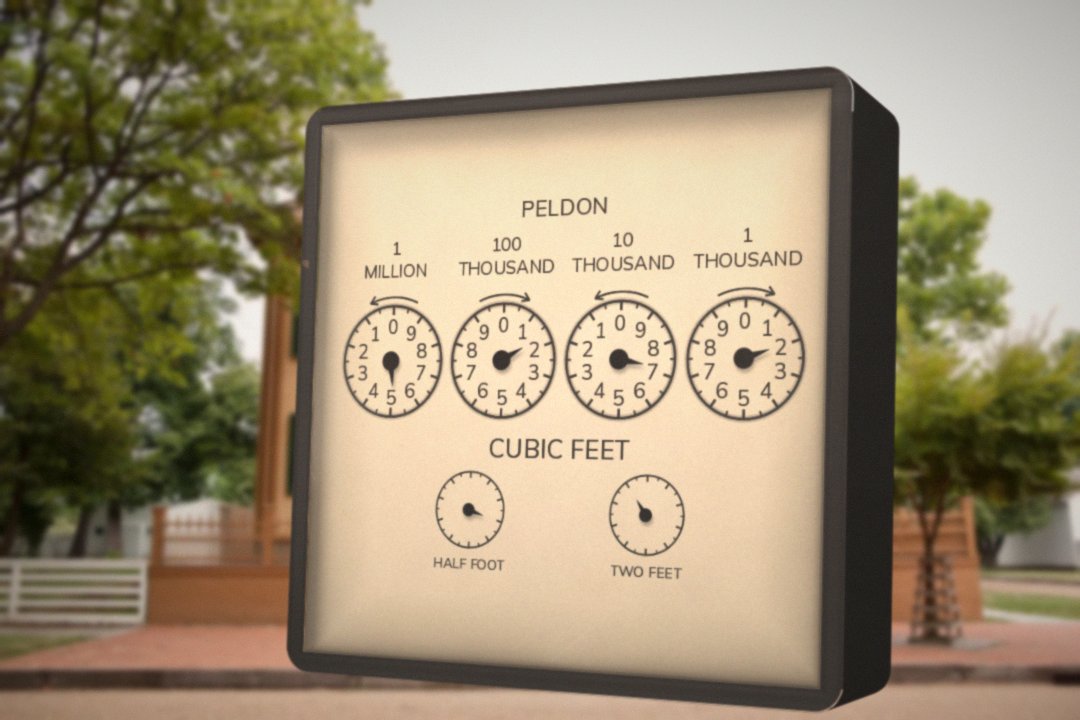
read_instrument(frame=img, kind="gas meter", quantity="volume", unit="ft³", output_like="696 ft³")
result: 517200 ft³
